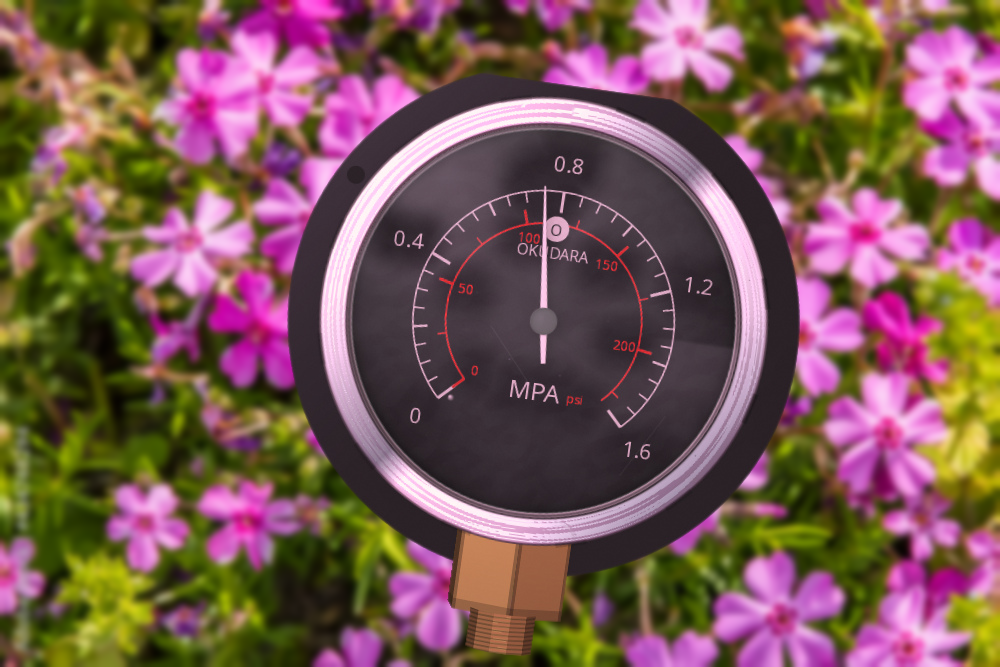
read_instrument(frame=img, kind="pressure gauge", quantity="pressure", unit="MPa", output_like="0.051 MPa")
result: 0.75 MPa
